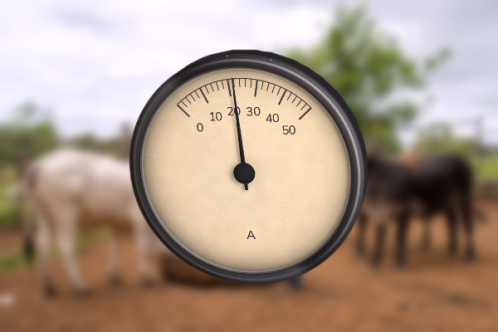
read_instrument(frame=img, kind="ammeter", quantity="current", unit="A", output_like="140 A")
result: 22 A
